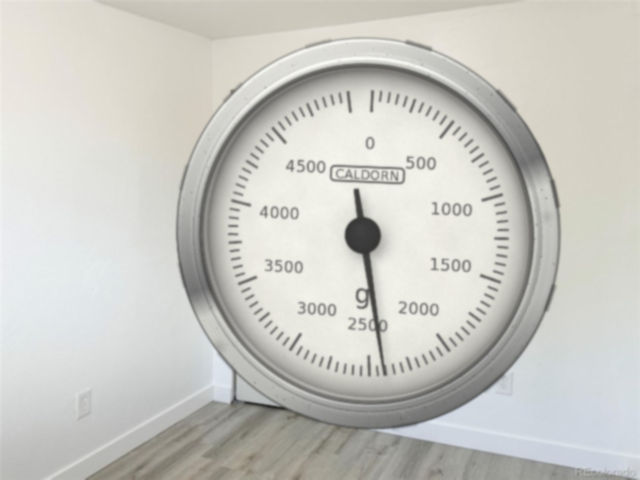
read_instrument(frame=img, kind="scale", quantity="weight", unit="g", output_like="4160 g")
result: 2400 g
